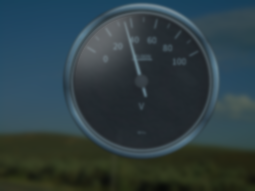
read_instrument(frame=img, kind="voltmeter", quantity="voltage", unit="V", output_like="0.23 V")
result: 35 V
